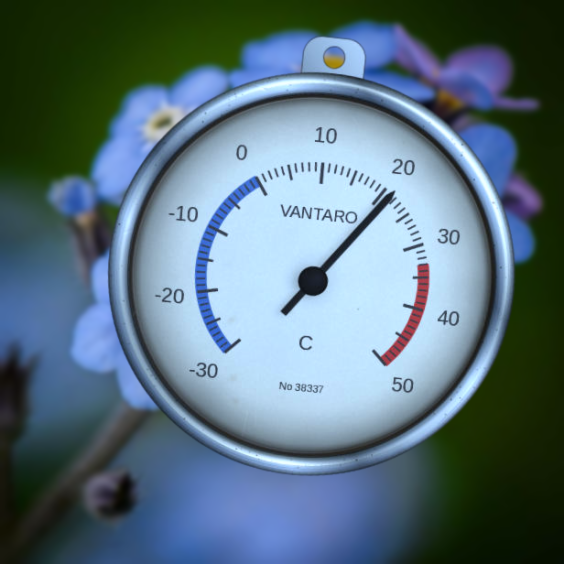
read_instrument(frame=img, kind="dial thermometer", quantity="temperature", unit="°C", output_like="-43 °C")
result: 21 °C
